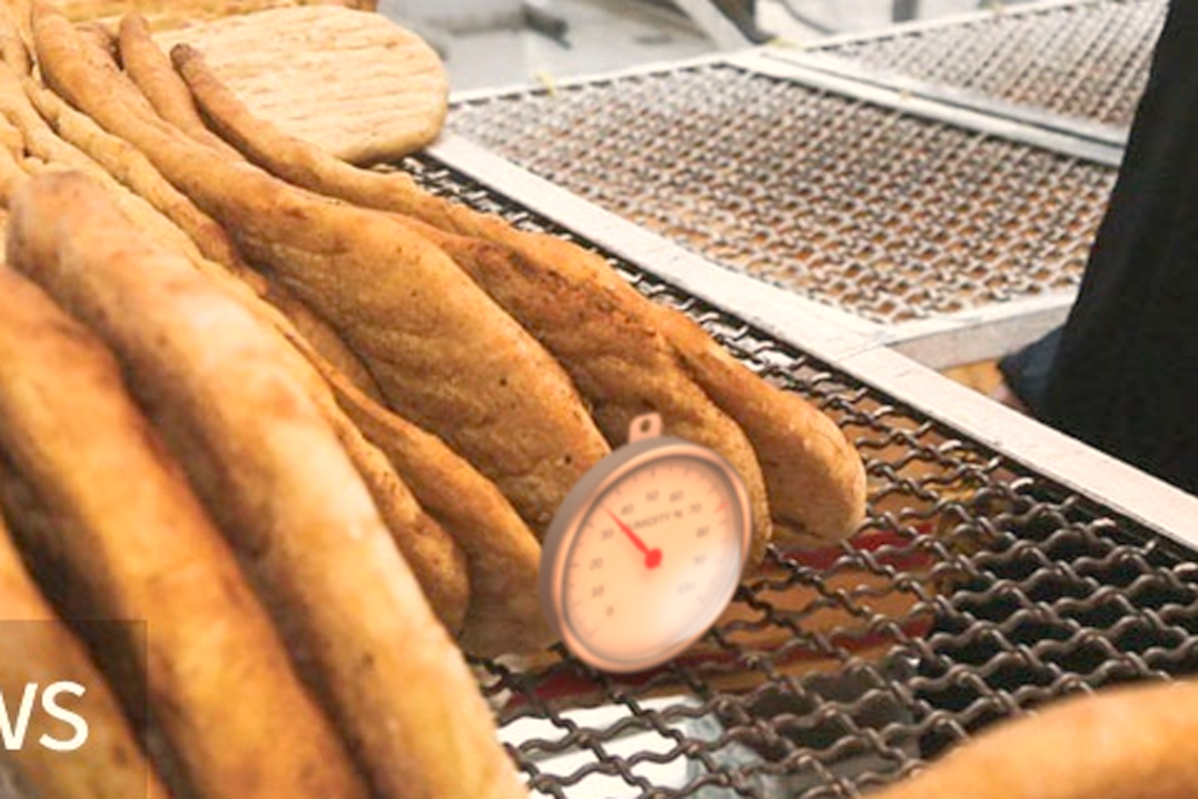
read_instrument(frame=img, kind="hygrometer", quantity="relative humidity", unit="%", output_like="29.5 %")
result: 35 %
